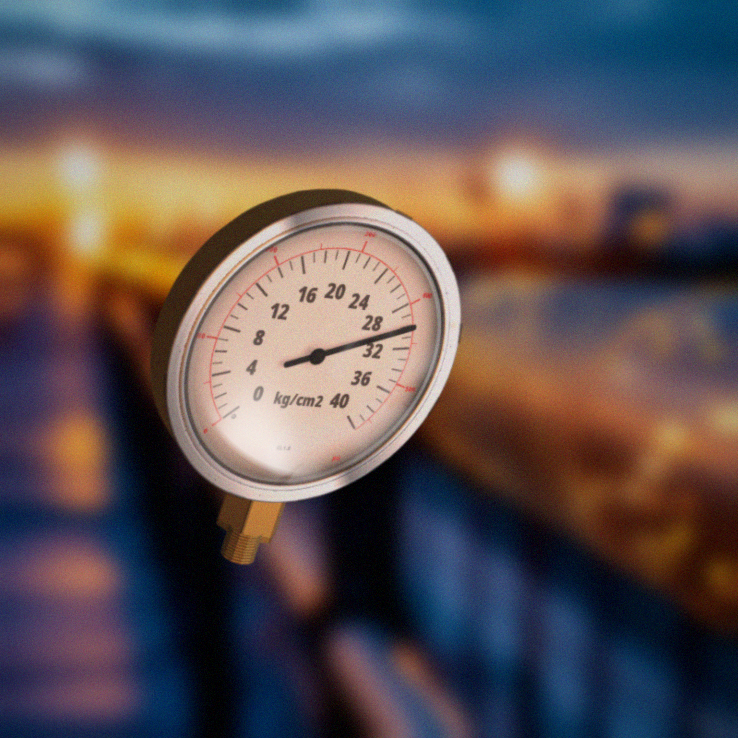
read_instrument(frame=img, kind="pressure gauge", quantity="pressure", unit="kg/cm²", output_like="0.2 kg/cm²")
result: 30 kg/cm²
